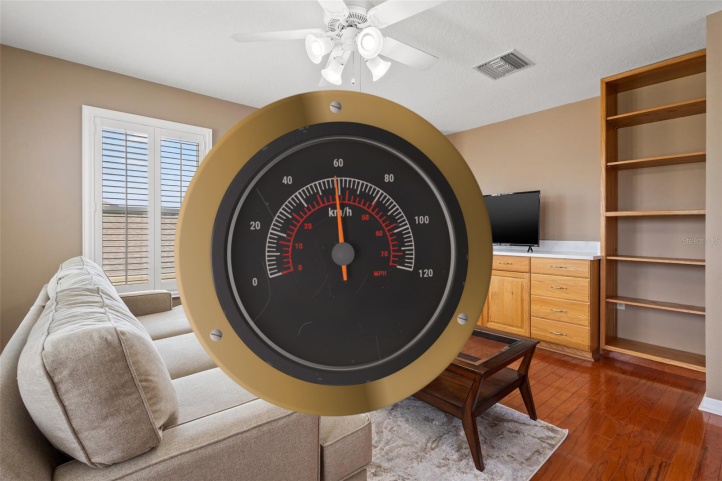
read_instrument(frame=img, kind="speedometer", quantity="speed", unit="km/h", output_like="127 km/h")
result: 58 km/h
